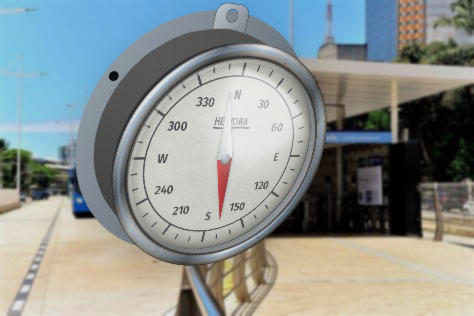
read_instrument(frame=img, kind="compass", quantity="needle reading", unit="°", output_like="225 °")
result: 170 °
